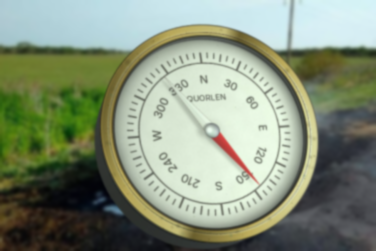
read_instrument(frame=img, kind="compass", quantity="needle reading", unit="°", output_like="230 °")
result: 145 °
